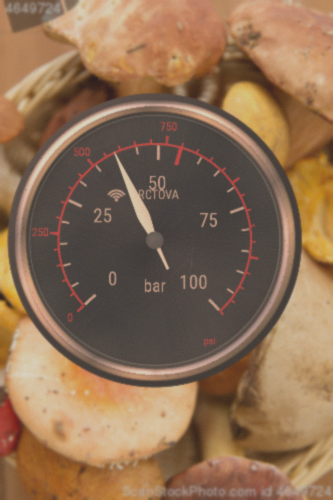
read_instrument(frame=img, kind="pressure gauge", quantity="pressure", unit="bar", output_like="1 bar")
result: 40 bar
